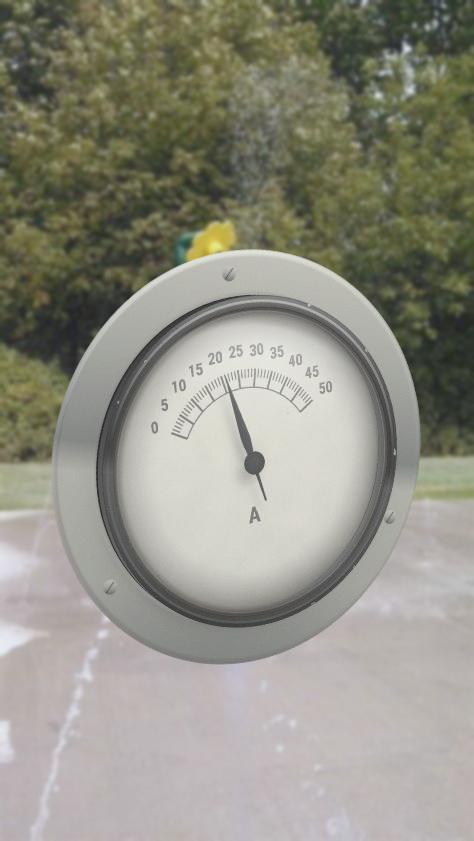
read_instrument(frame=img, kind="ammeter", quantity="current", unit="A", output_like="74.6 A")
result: 20 A
